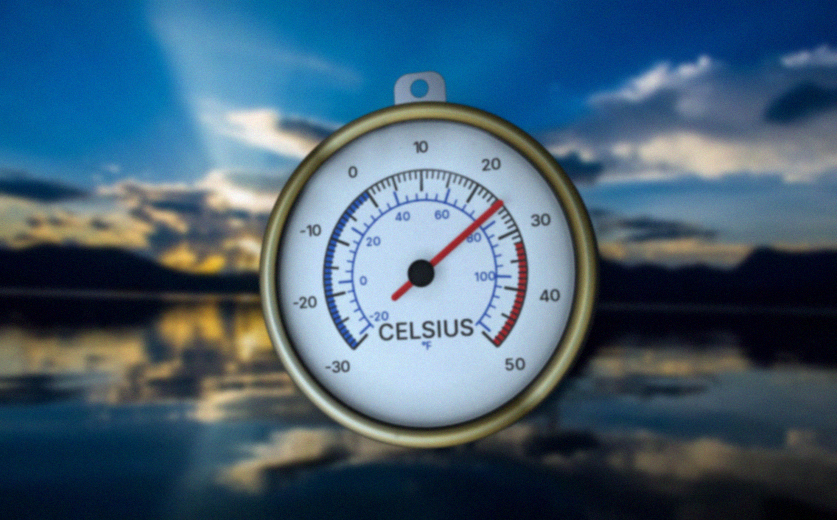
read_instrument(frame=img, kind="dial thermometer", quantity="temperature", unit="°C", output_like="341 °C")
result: 25 °C
